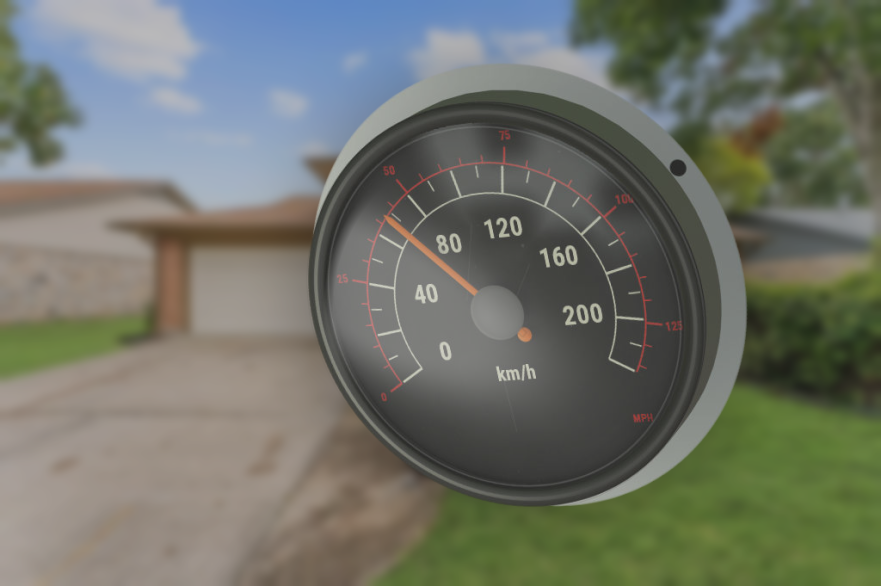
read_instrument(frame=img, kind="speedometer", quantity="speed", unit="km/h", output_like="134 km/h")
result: 70 km/h
